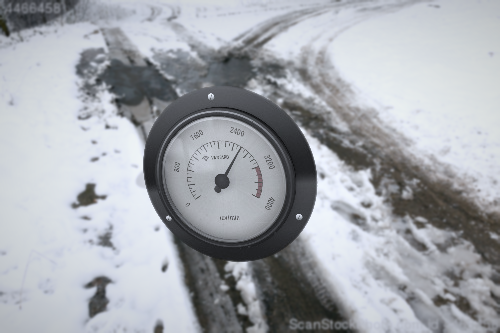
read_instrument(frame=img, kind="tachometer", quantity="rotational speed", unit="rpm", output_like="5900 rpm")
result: 2600 rpm
